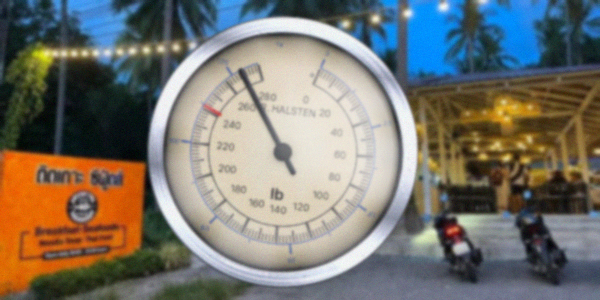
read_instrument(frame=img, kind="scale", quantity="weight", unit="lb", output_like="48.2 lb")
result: 270 lb
